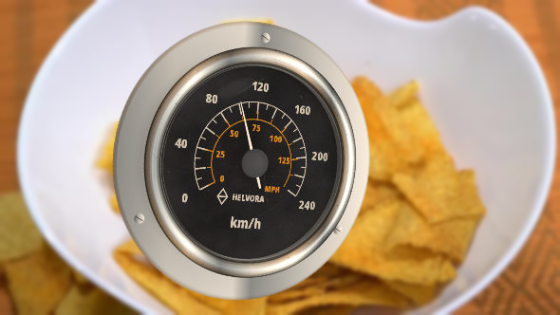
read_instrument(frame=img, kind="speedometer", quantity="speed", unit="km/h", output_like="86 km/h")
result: 100 km/h
